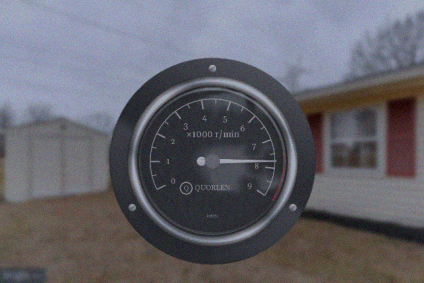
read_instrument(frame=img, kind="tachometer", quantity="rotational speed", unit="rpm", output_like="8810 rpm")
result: 7750 rpm
